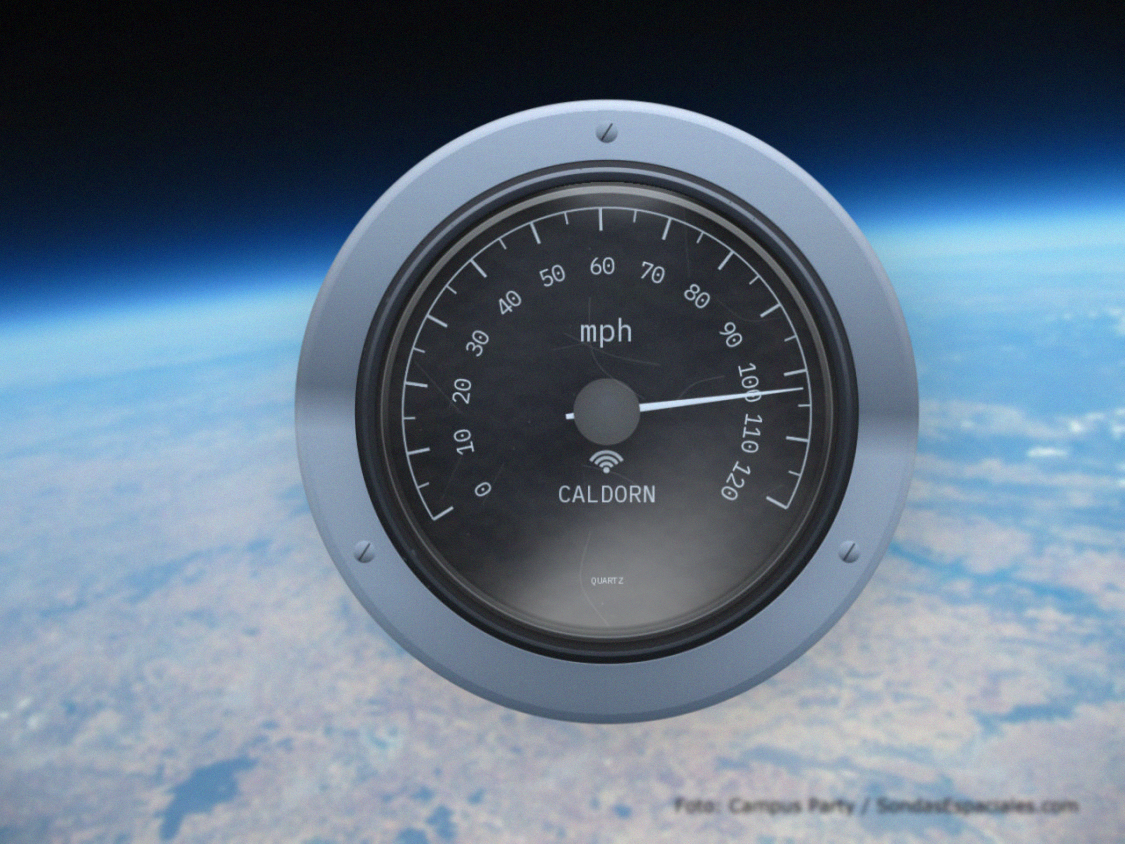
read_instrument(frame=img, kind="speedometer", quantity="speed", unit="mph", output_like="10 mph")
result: 102.5 mph
